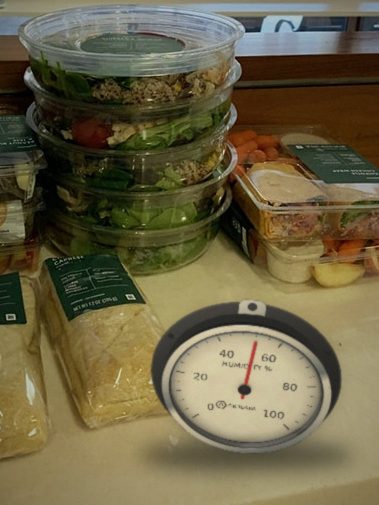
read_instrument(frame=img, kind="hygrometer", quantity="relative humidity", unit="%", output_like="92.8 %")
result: 52 %
